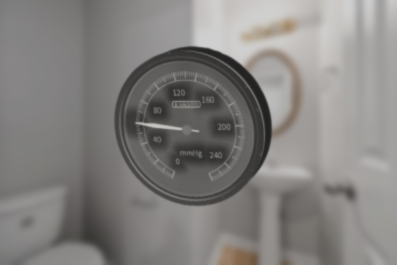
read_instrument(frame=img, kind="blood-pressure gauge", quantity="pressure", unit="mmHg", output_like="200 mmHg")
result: 60 mmHg
